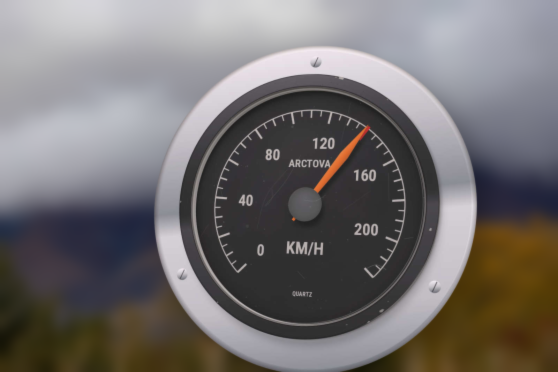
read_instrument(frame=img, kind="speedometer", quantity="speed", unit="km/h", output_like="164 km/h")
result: 140 km/h
